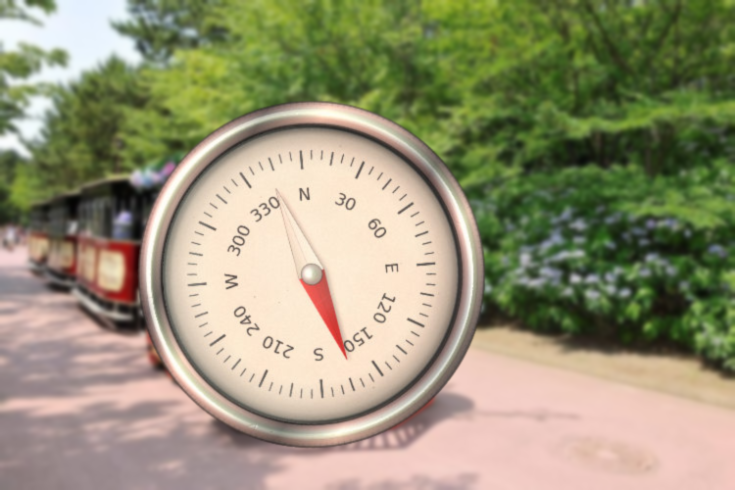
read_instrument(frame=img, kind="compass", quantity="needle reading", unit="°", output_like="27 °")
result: 162.5 °
